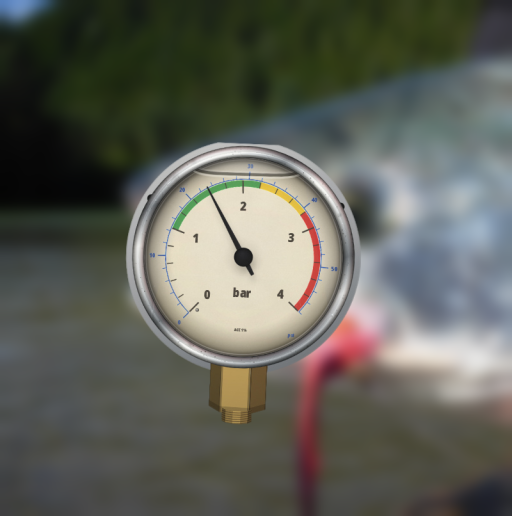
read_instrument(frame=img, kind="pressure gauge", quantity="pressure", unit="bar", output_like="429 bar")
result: 1.6 bar
